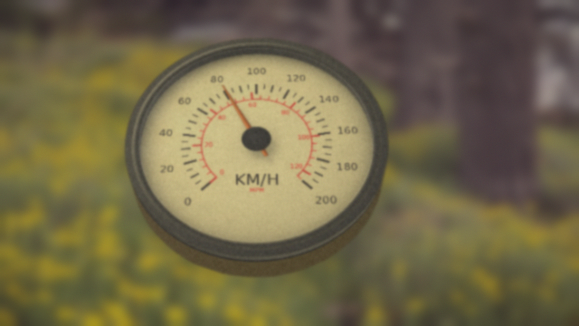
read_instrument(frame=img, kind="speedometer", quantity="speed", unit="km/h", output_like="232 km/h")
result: 80 km/h
